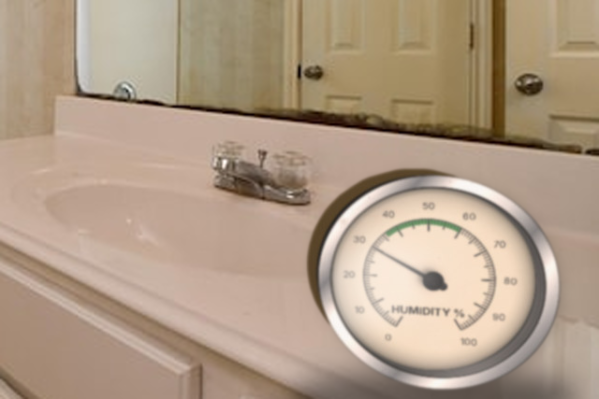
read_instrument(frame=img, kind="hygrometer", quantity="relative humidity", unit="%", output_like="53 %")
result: 30 %
